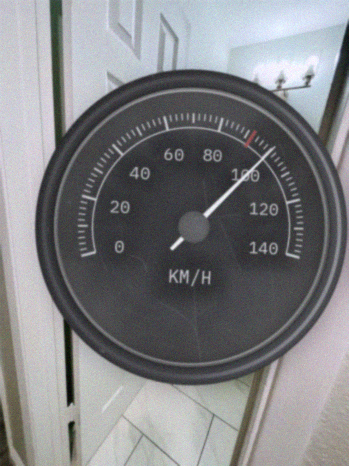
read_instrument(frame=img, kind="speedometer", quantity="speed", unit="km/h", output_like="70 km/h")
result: 100 km/h
